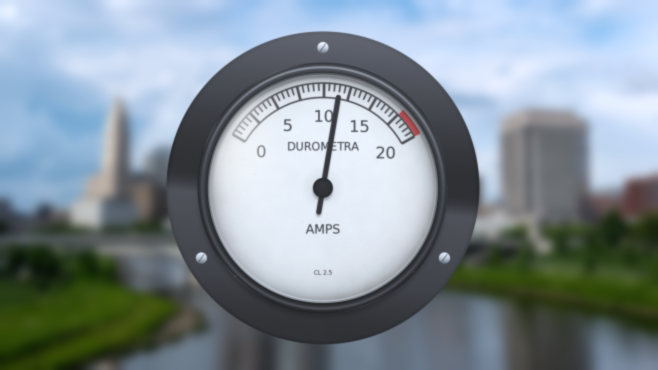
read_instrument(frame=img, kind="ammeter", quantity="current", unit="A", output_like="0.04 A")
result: 11.5 A
